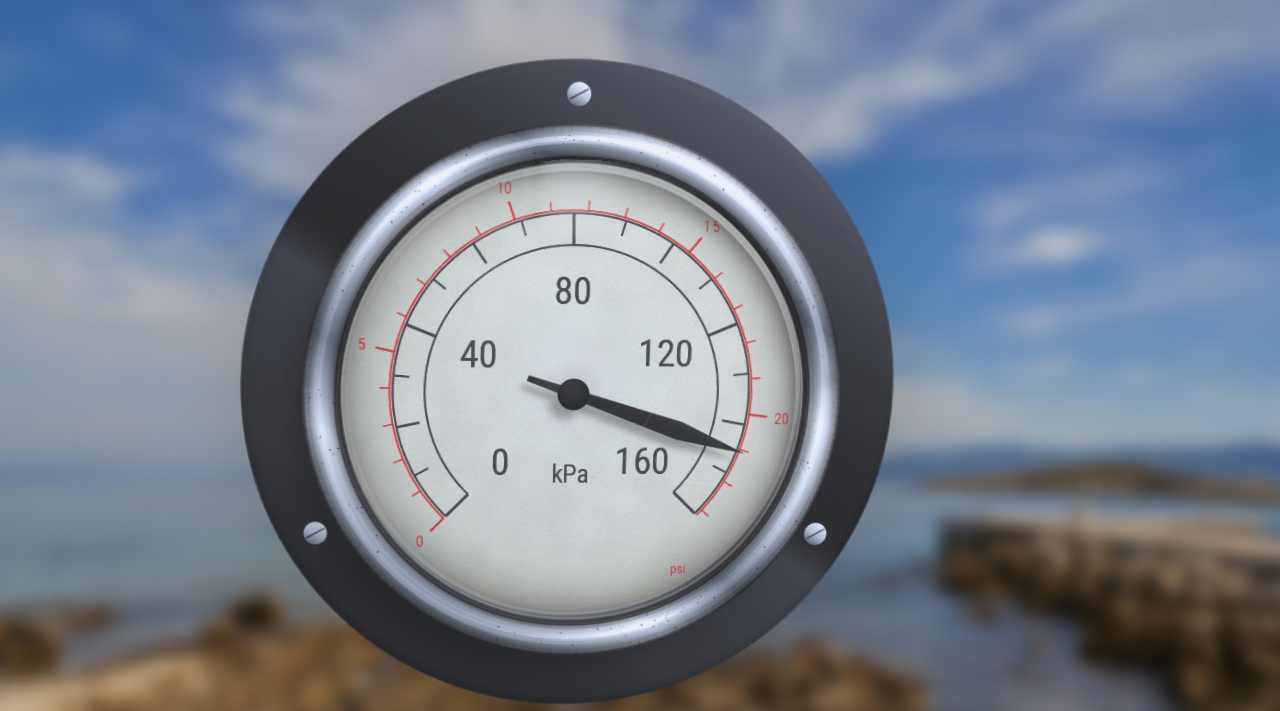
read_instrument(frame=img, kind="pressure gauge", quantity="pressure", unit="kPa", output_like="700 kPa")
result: 145 kPa
